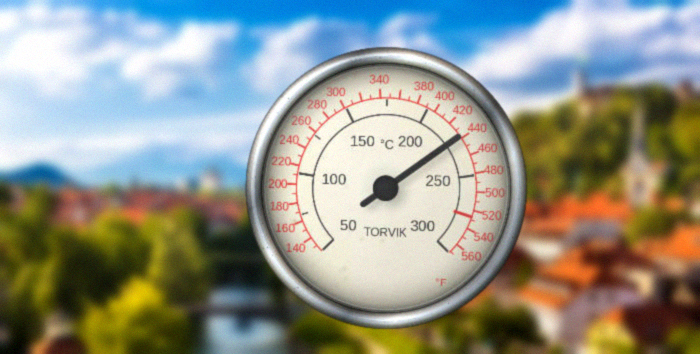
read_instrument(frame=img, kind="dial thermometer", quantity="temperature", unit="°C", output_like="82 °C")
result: 225 °C
